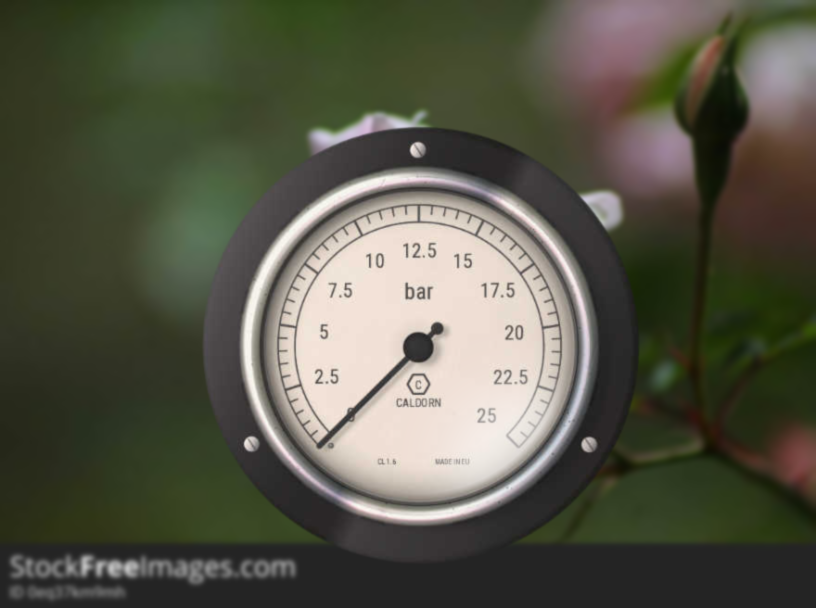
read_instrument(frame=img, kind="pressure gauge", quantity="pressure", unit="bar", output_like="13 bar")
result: 0 bar
